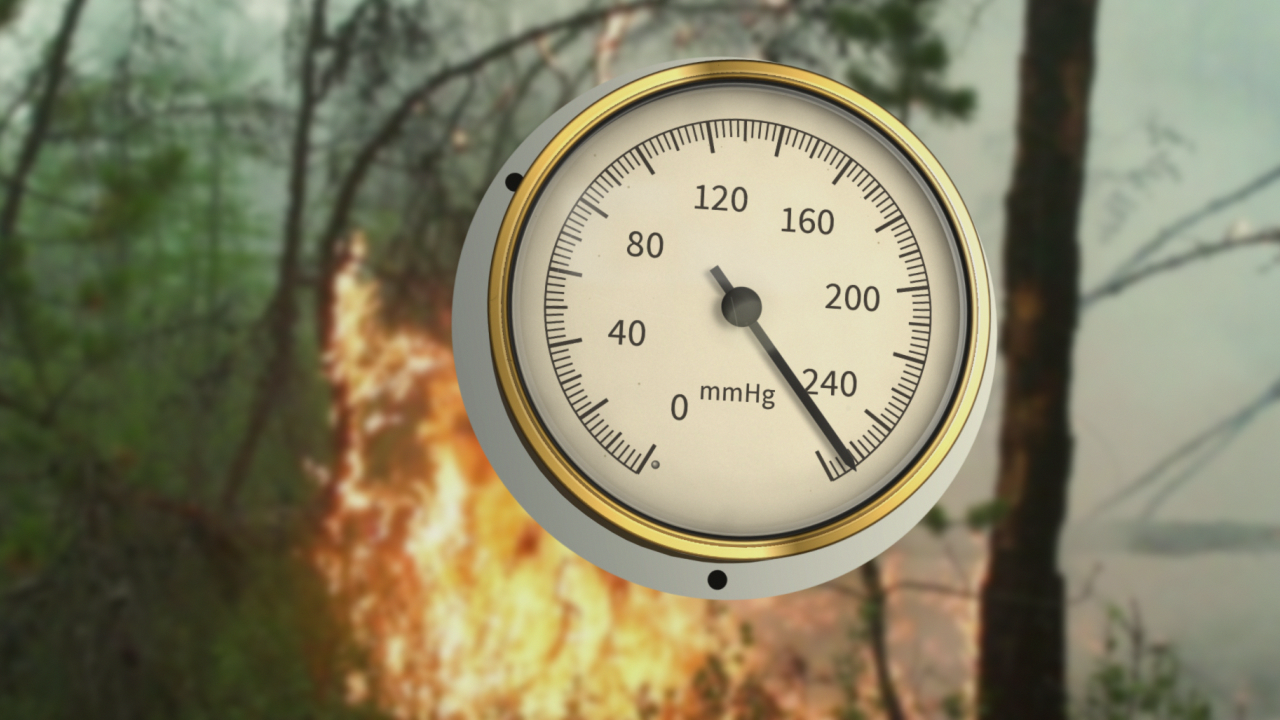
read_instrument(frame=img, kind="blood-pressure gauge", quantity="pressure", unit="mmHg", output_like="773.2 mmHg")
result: 254 mmHg
